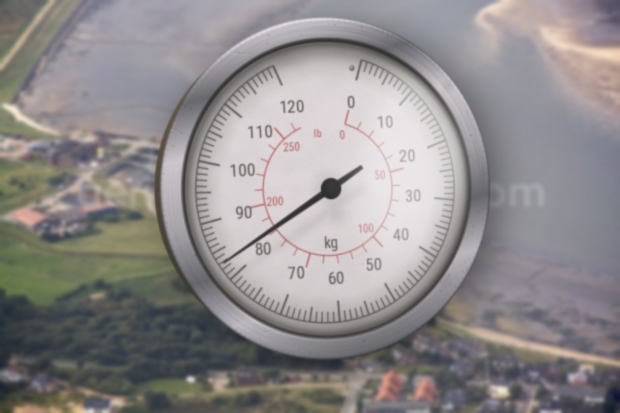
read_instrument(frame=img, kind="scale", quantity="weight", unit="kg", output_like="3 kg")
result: 83 kg
